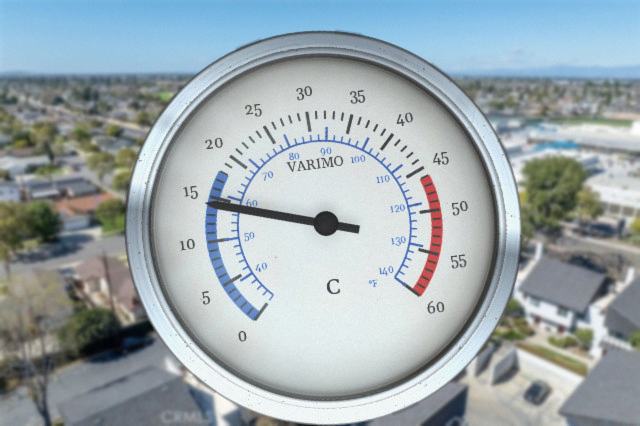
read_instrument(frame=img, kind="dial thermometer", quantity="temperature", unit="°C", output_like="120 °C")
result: 14 °C
